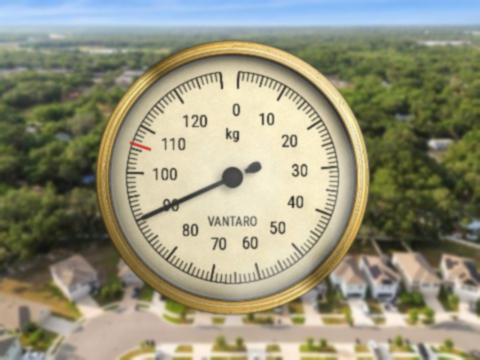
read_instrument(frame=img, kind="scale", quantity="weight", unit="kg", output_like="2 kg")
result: 90 kg
